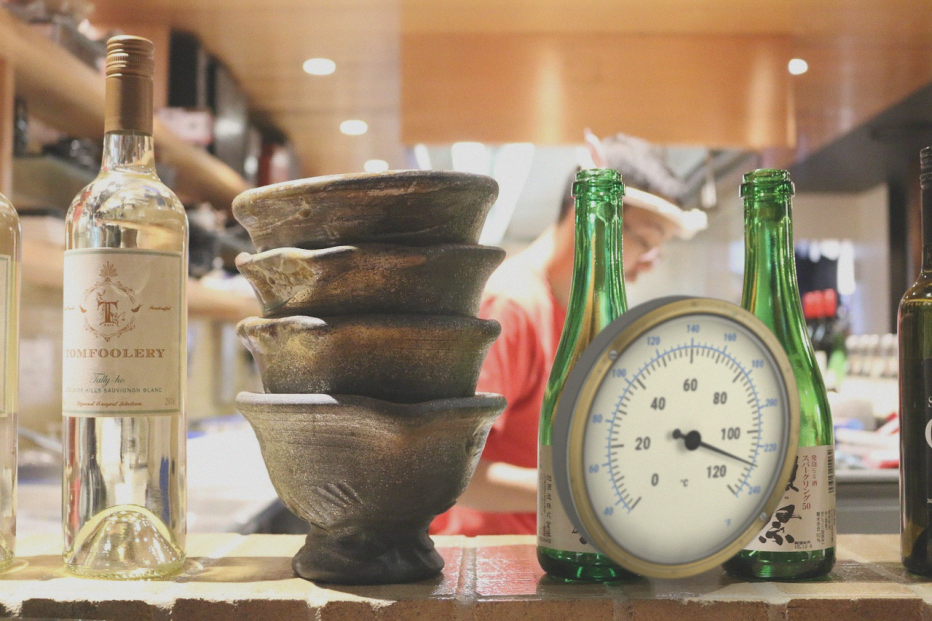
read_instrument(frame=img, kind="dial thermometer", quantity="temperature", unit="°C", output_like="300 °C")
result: 110 °C
